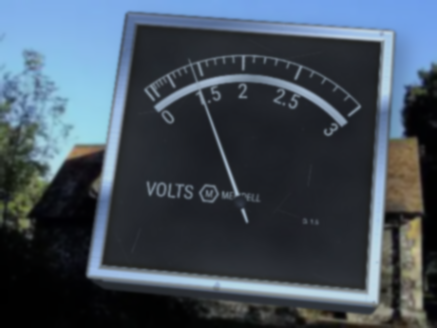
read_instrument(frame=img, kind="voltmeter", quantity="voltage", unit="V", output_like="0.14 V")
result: 1.4 V
